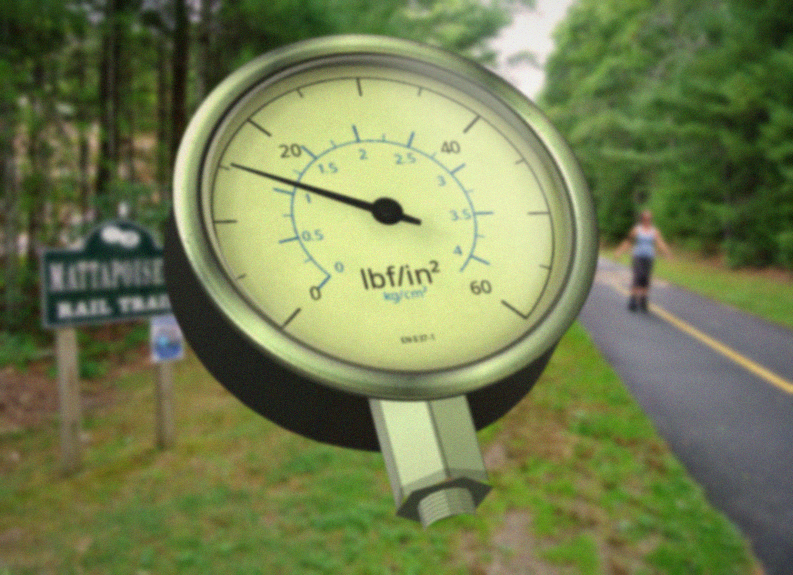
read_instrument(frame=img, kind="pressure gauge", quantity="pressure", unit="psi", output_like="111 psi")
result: 15 psi
